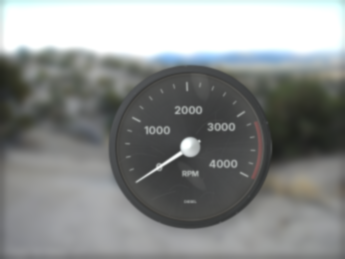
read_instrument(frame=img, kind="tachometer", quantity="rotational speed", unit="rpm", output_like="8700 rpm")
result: 0 rpm
